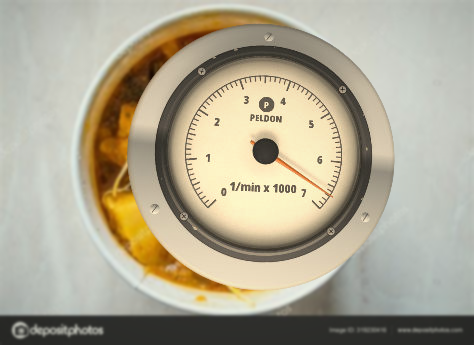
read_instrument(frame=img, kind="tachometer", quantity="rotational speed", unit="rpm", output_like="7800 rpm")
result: 6700 rpm
